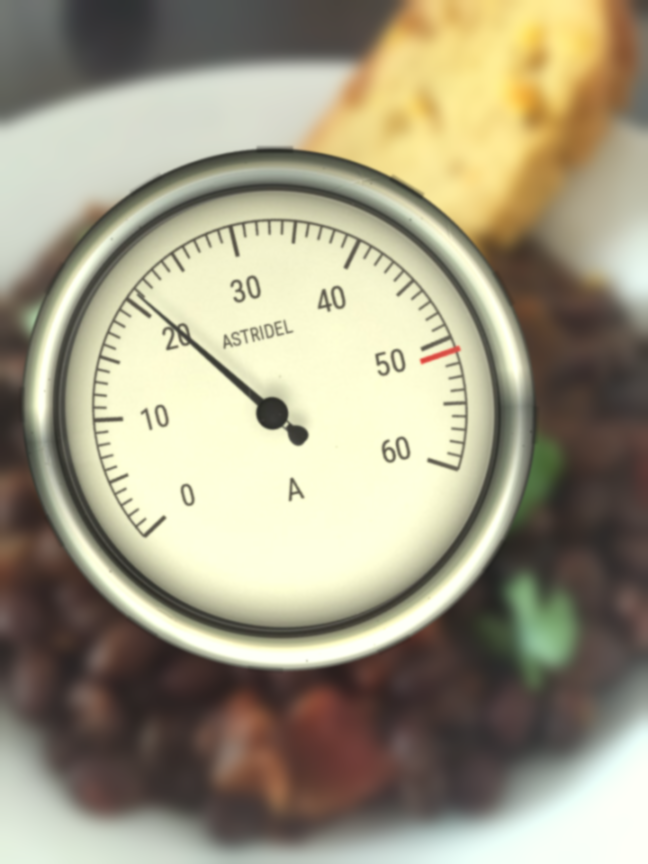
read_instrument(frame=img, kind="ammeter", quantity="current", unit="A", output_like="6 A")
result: 21 A
